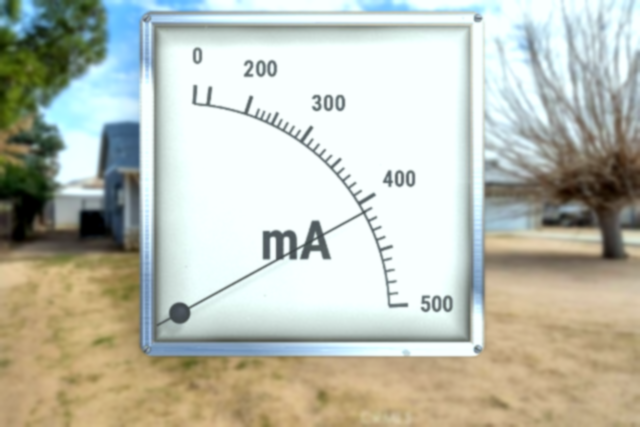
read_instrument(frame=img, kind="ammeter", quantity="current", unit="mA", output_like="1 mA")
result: 410 mA
